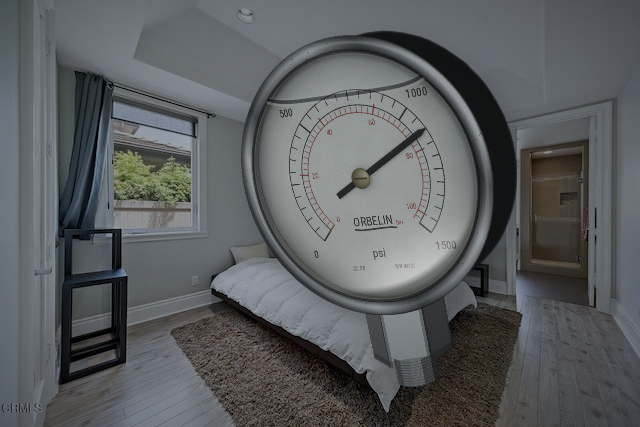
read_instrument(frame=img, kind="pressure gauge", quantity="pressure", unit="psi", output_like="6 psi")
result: 1100 psi
